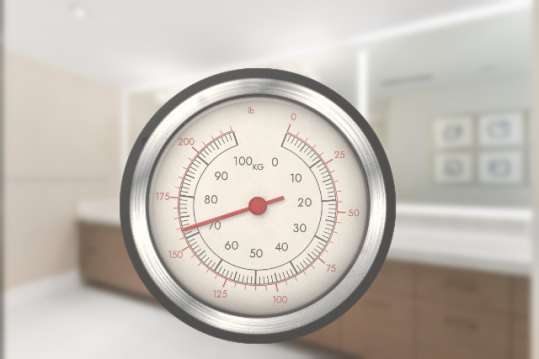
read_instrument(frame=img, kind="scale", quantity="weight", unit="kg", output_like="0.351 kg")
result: 72 kg
